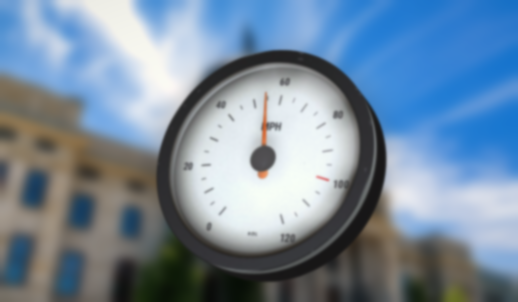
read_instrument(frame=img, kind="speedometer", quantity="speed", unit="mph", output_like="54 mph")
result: 55 mph
